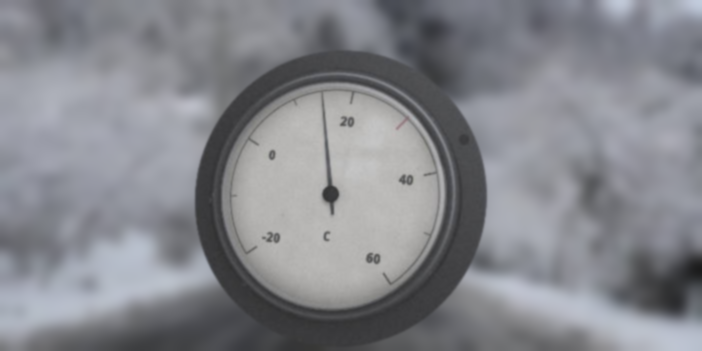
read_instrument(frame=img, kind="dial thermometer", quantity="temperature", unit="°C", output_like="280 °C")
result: 15 °C
